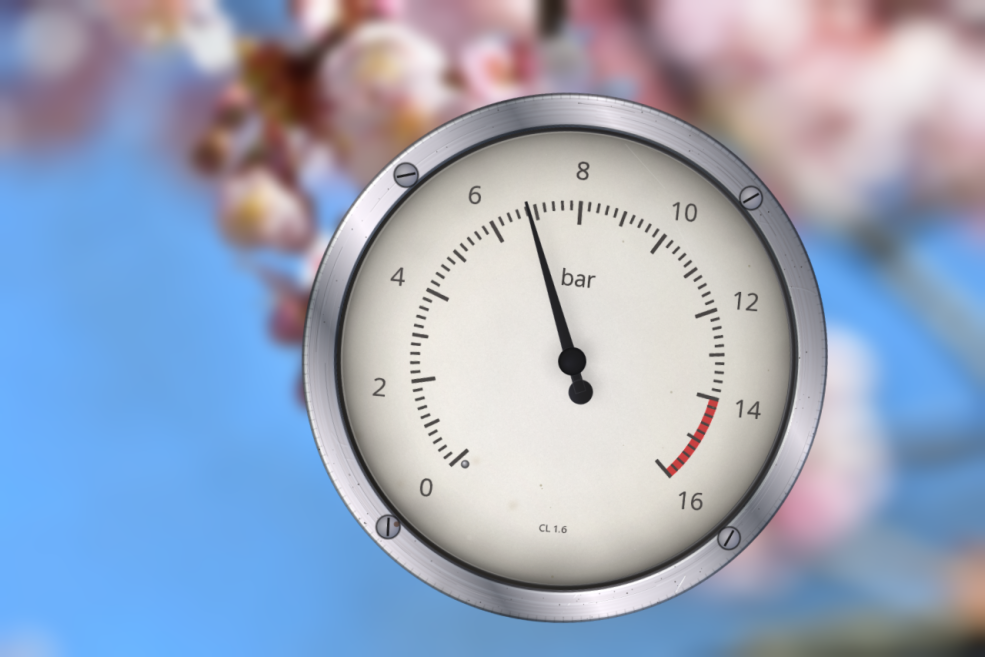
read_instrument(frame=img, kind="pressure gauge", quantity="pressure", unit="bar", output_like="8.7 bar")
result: 6.8 bar
